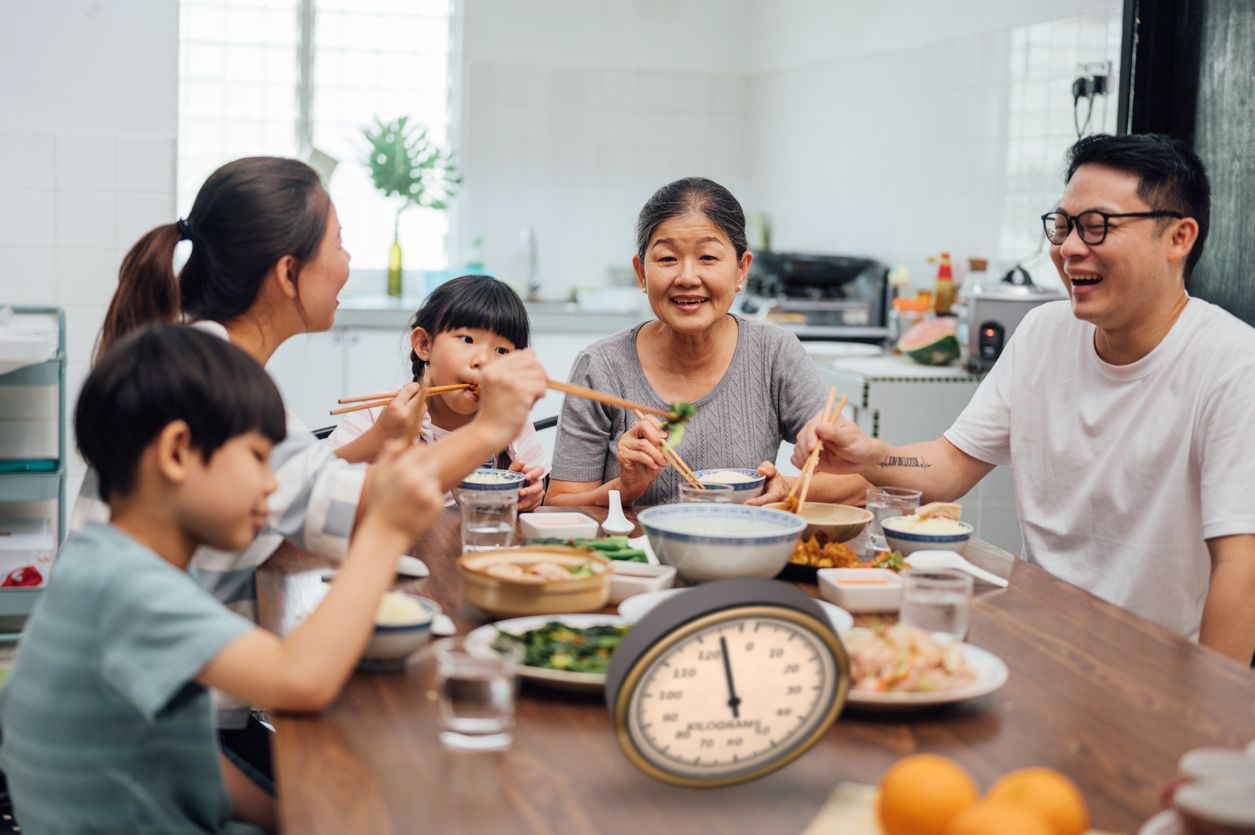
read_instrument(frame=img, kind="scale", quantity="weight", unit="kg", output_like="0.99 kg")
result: 125 kg
